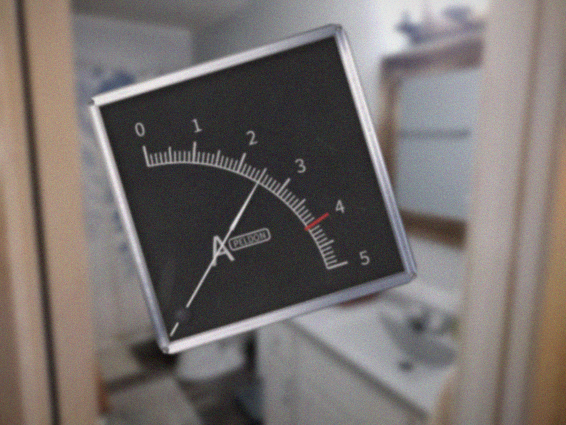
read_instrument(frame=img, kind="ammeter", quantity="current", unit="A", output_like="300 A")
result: 2.5 A
